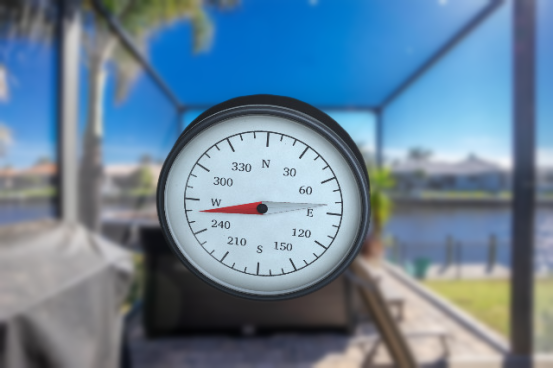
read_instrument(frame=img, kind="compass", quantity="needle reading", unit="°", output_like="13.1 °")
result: 260 °
